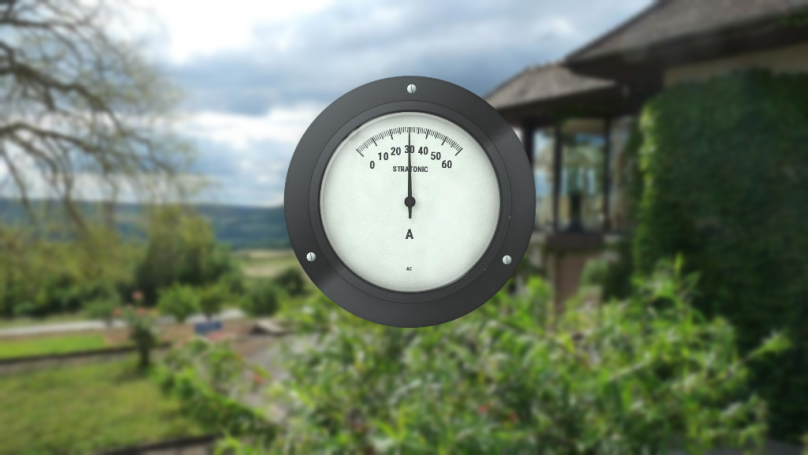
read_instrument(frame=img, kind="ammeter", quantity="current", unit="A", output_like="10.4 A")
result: 30 A
